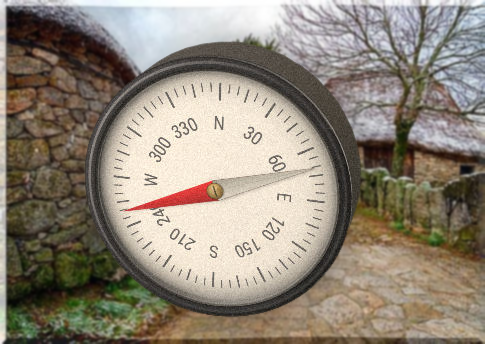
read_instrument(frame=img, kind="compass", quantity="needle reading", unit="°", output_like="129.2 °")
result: 250 °
